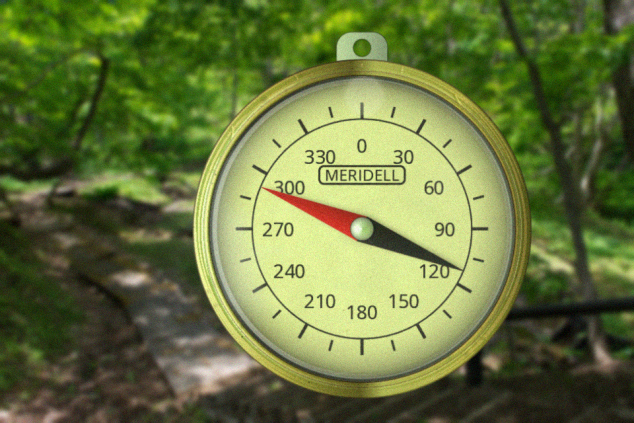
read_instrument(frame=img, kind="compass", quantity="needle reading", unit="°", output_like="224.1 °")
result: 292.5 °
